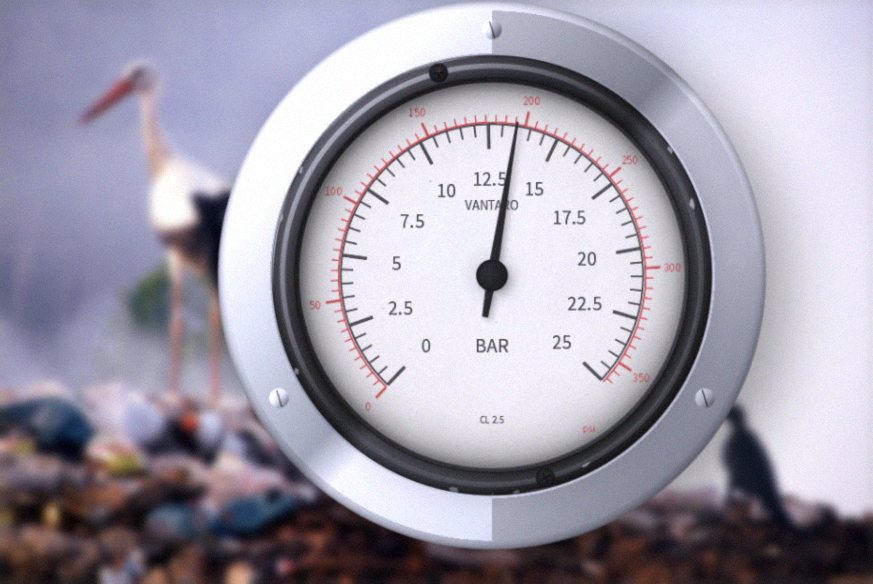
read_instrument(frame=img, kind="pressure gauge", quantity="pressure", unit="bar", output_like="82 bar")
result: 13.5 bar
